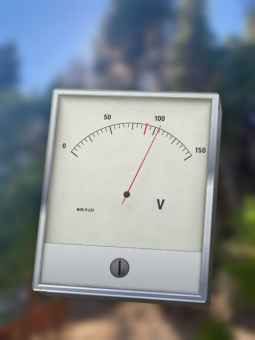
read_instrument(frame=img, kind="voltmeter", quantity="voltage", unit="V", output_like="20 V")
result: 105 V
